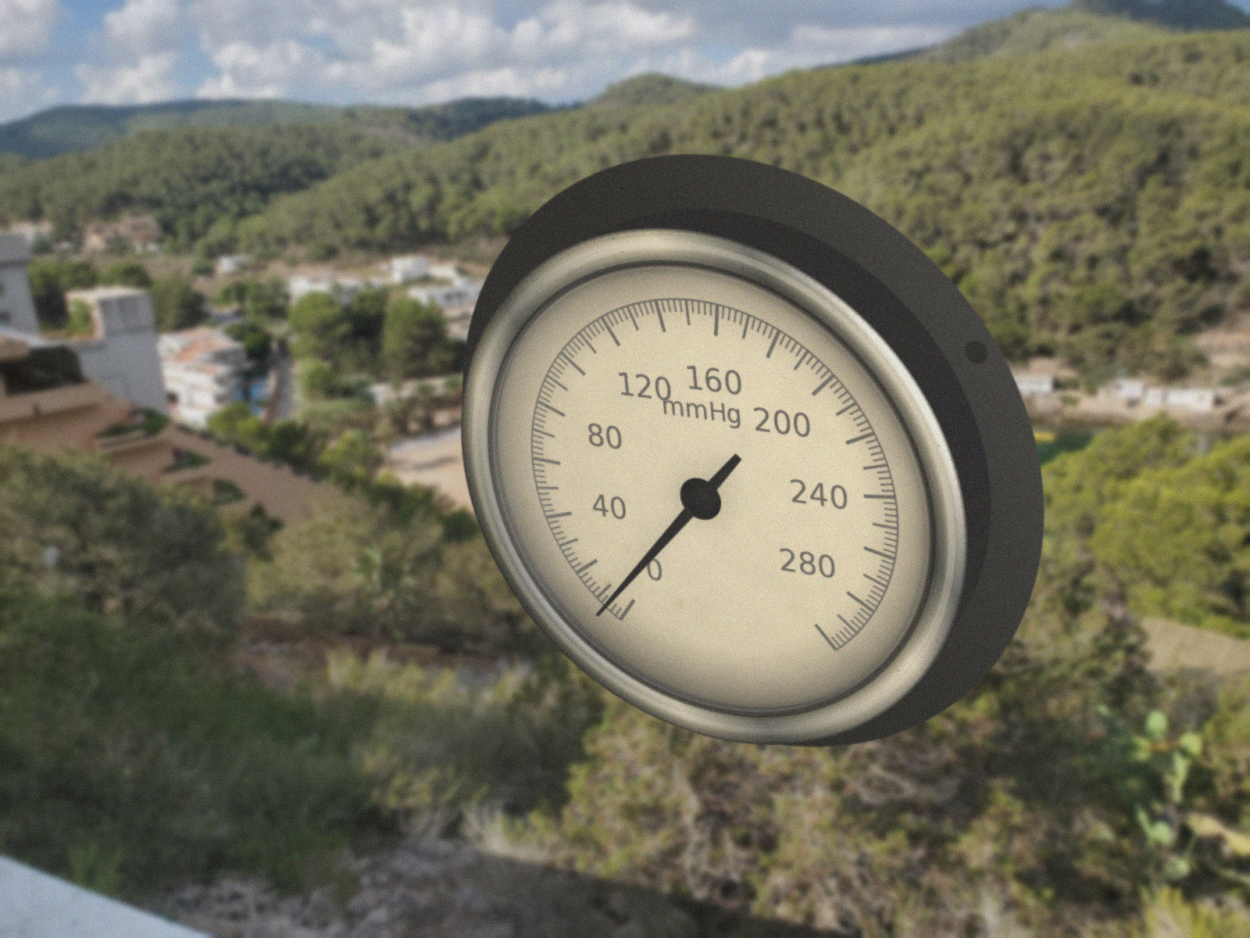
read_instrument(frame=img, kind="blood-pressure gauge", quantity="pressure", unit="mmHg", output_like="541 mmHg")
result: 6 mmHg
